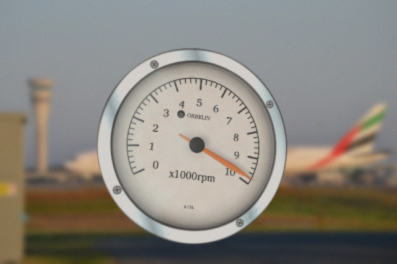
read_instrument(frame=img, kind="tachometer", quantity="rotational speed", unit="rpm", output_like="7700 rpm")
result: 9800 rpm
